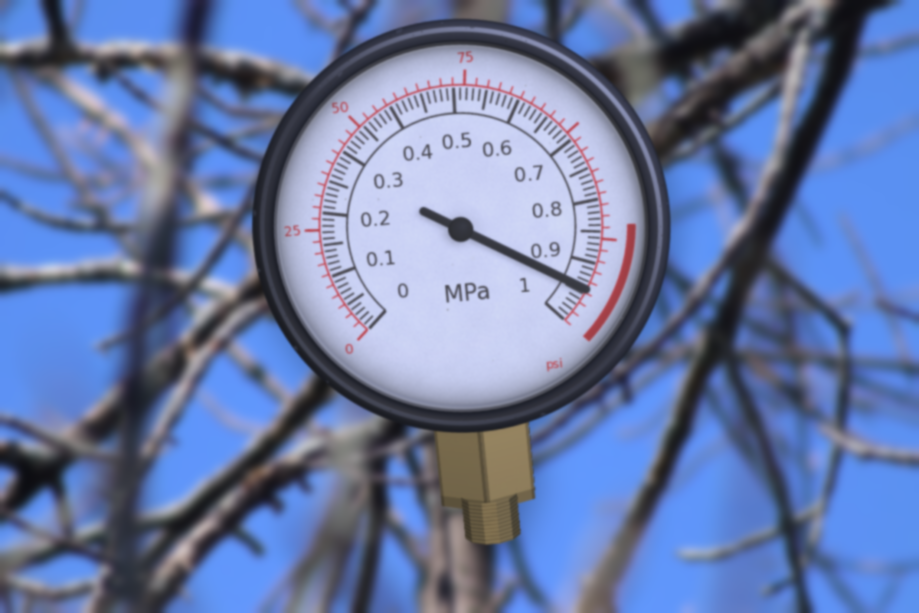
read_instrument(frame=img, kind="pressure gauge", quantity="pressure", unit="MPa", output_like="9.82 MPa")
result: 0.94 MPa
